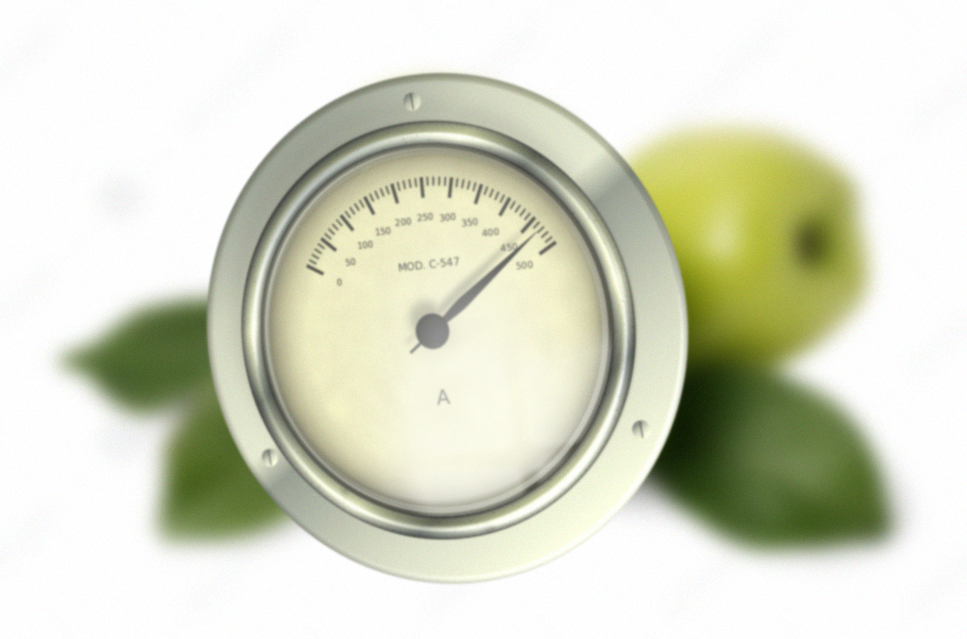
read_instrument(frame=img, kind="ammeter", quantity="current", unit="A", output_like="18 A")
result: 470 A
